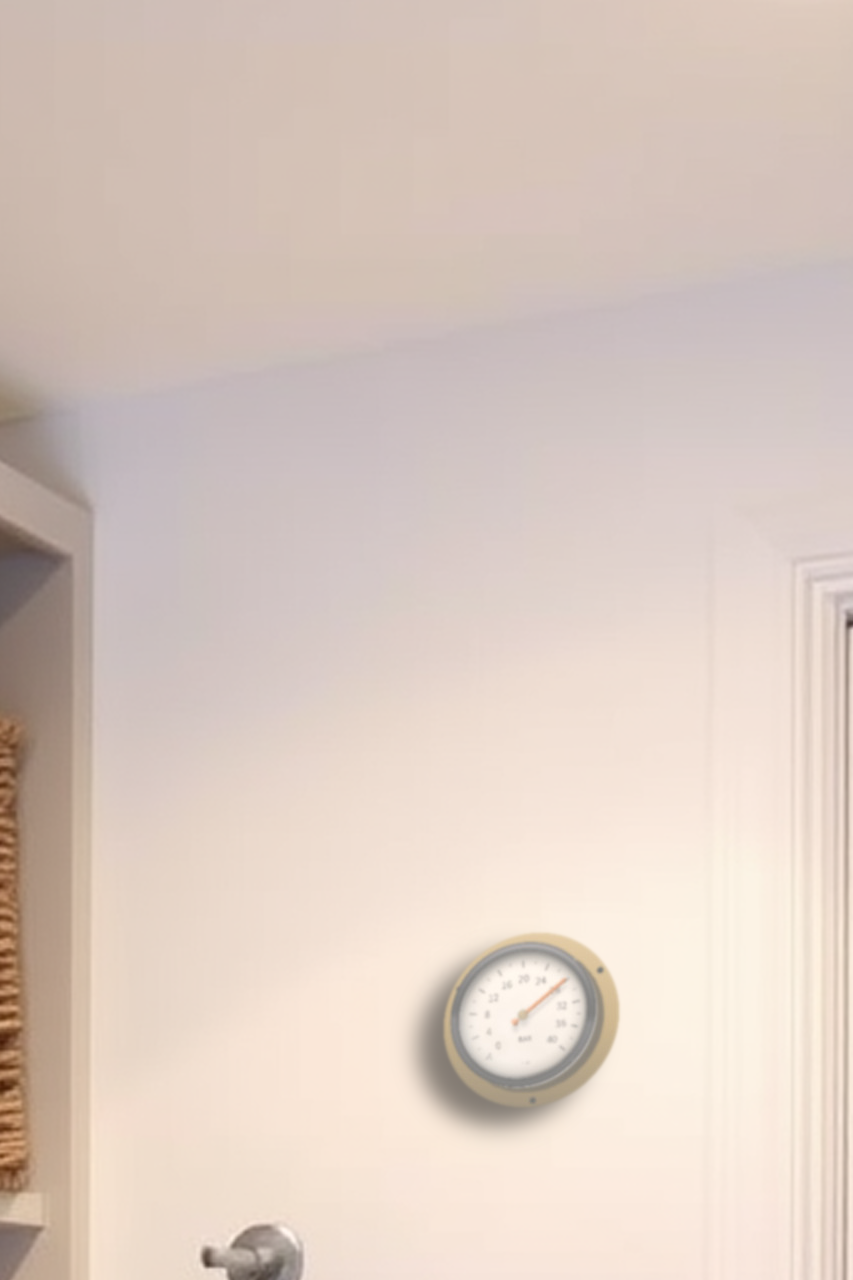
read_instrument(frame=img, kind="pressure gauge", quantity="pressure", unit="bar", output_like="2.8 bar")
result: 28 bar
